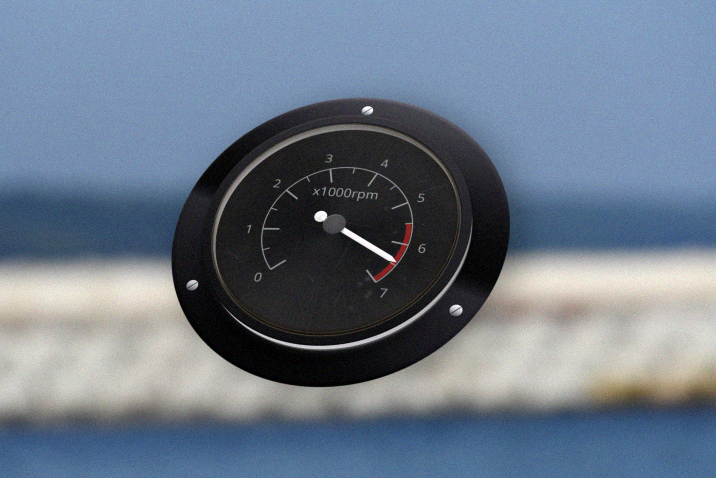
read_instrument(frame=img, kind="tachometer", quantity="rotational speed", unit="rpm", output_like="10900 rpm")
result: 6500 rpm
